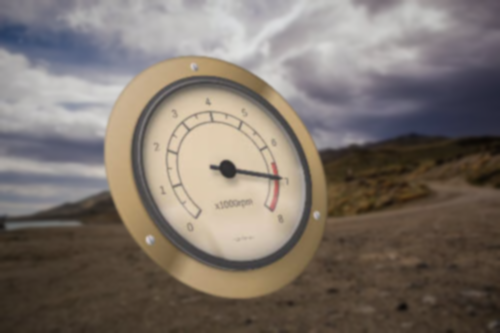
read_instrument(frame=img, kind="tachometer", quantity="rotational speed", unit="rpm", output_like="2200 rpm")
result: 7000 rpm
